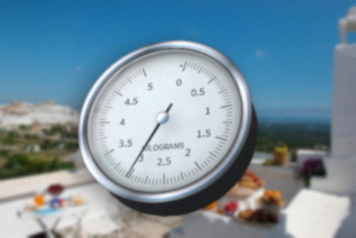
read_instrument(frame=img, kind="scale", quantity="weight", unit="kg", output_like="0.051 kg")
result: 3 kg
